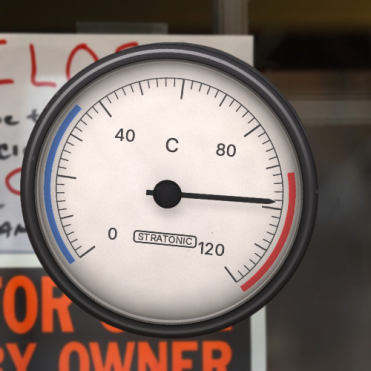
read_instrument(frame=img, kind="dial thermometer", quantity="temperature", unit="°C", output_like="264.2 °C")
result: 98 °C
